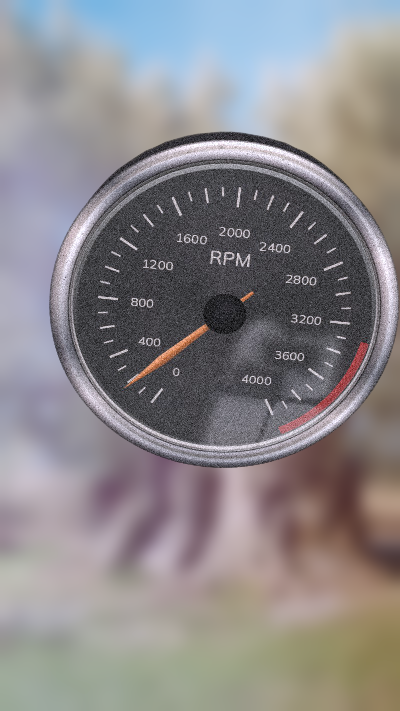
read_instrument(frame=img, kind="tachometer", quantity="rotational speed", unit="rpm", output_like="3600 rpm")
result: 200 rpm
